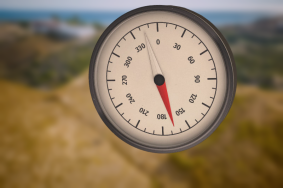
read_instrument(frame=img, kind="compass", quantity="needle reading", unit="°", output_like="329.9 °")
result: 165 °
